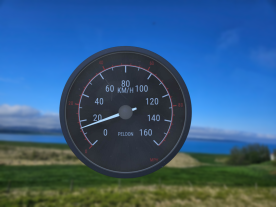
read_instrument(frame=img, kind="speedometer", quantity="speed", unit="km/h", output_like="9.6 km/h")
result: 15 km/h
